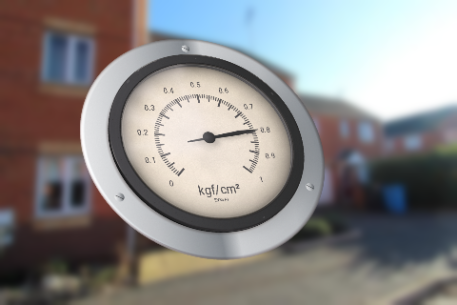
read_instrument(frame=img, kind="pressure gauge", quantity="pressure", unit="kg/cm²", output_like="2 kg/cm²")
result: 0.8 kg/cm²
